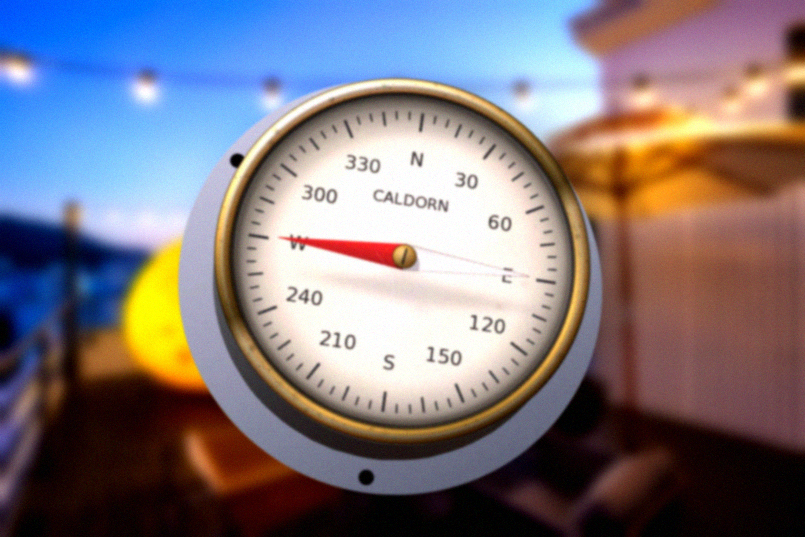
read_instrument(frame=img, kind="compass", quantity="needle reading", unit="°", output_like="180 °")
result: 270 °
